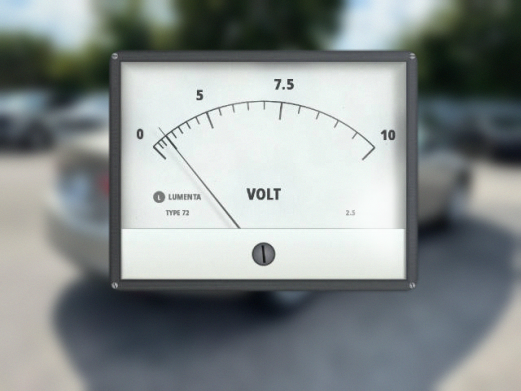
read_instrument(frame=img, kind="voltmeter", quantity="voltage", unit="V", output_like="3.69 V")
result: 2.5 V
